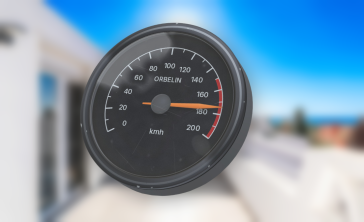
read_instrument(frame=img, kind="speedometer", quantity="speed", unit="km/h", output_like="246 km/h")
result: 175 km/h
